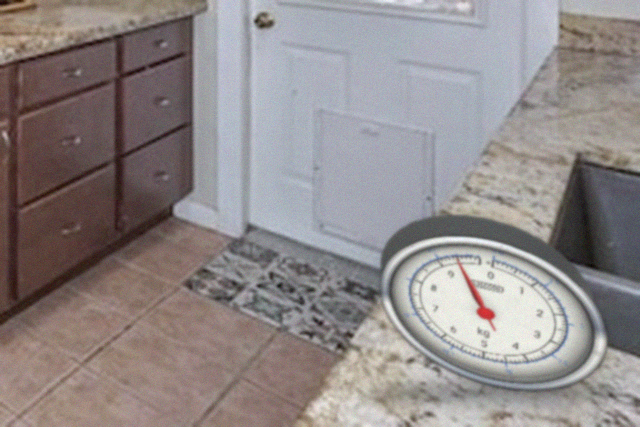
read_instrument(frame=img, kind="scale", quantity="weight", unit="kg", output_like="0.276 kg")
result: 9.5 kg
